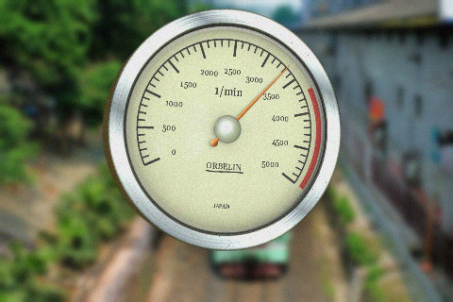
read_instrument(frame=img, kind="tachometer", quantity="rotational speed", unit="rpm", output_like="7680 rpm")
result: 3300 rpm
